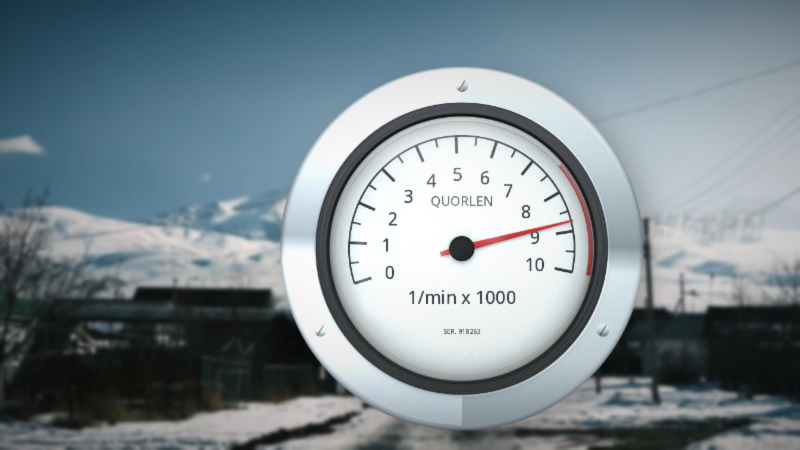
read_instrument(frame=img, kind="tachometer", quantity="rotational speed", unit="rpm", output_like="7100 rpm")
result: 8750 rpm
